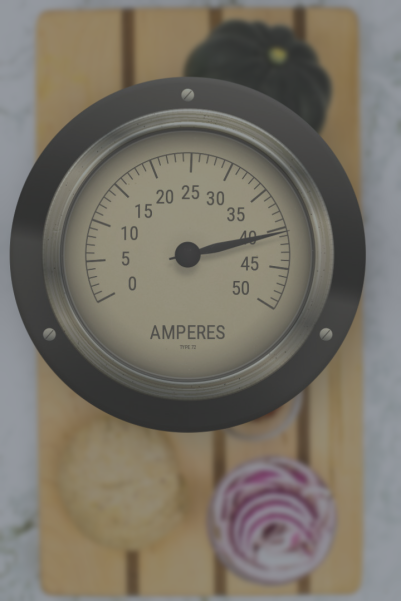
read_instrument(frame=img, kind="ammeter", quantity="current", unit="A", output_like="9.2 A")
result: 40.5 A
